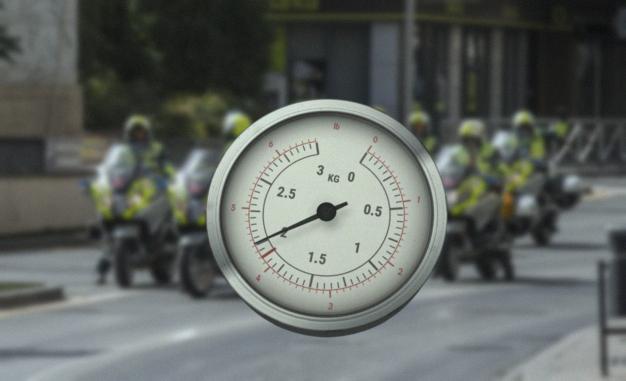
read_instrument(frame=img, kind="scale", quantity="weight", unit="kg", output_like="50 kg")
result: 2 kg
